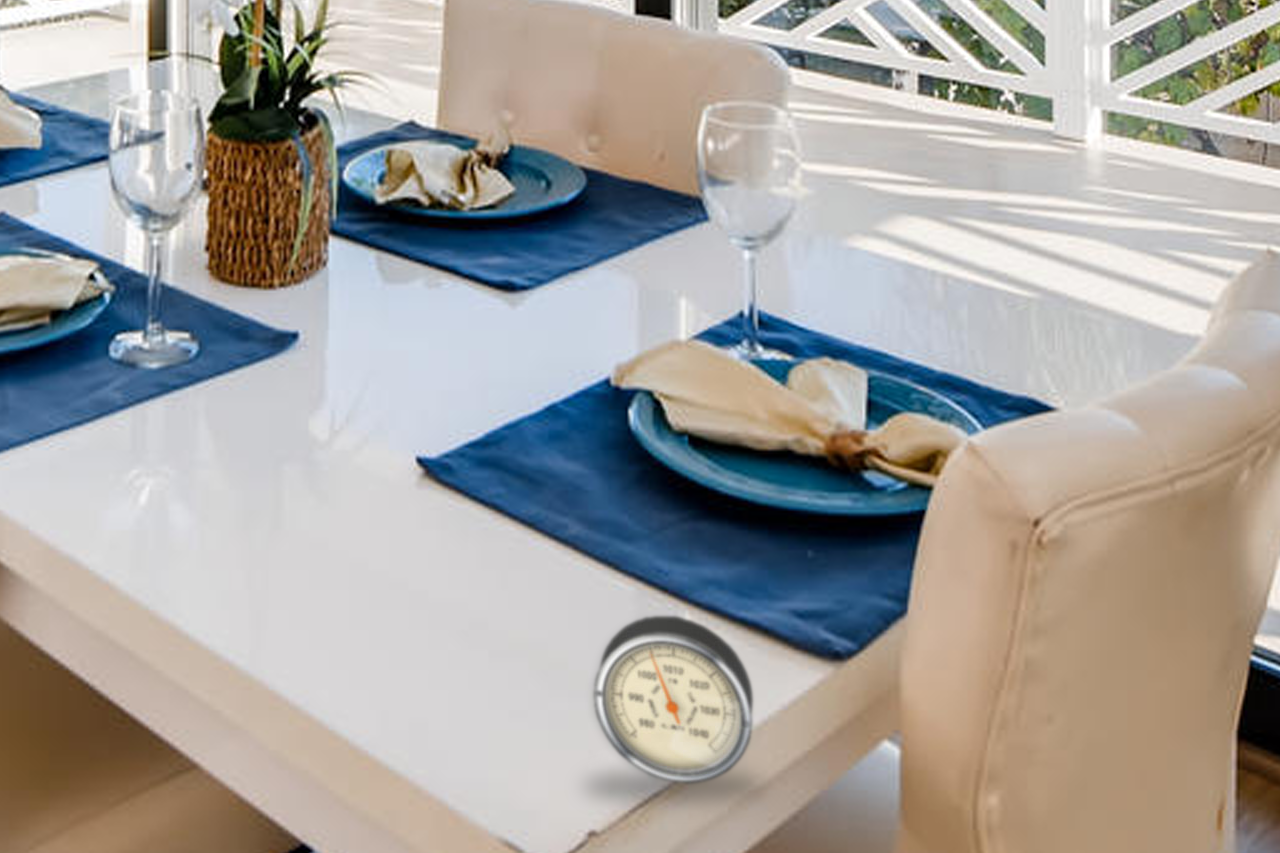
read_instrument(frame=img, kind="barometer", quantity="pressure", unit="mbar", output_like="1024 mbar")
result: 1005 mbar
